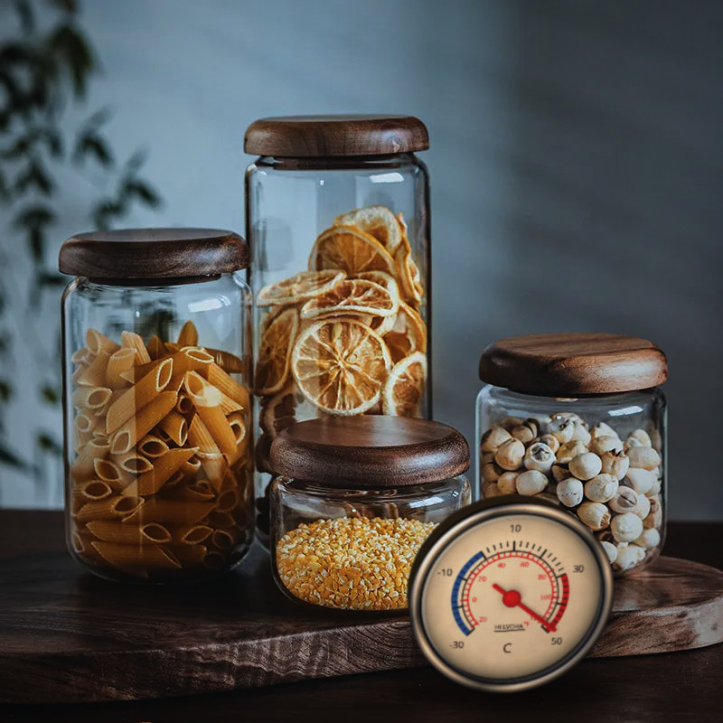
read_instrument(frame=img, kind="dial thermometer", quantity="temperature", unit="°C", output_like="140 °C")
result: 48 °C
